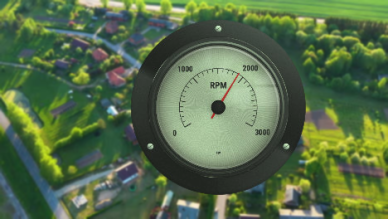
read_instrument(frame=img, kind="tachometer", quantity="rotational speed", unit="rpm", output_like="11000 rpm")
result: 1900 rpm
